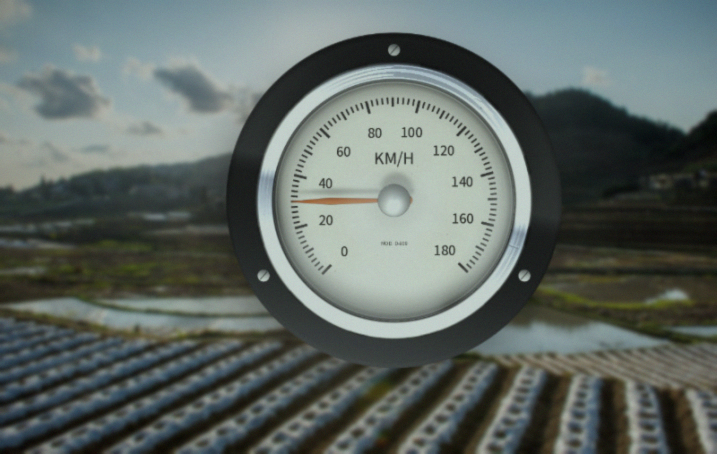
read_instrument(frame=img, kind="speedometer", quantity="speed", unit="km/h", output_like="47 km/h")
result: 30 km/h
